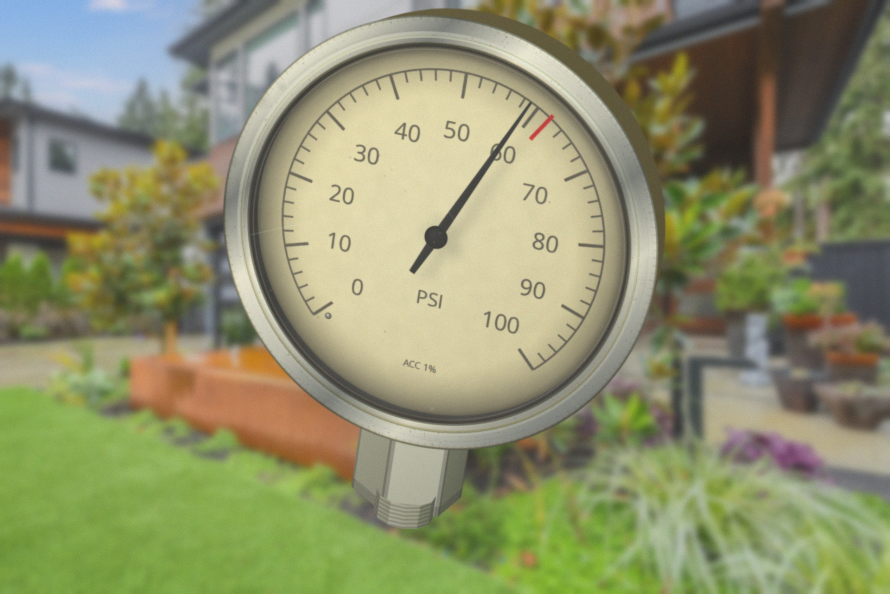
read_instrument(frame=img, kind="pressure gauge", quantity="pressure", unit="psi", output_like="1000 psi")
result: 59 psi
